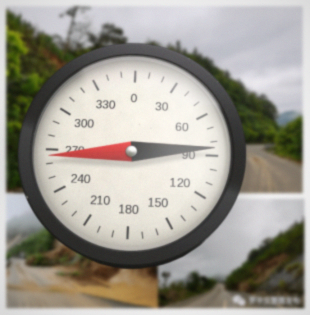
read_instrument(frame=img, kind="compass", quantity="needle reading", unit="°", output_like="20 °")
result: 265 °
